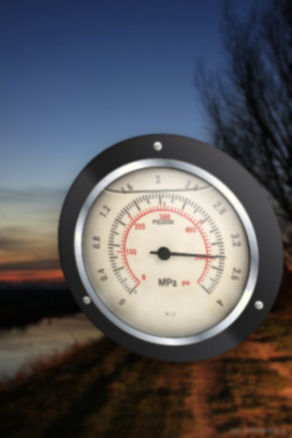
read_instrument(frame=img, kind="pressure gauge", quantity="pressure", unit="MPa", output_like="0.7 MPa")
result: 3.4 MPa
